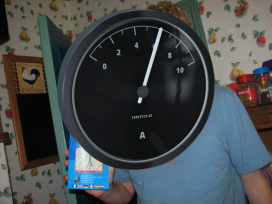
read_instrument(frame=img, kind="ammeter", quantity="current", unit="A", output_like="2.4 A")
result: 6 A
